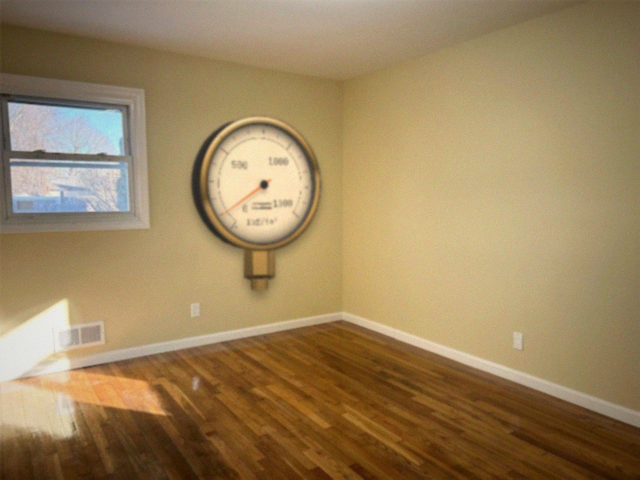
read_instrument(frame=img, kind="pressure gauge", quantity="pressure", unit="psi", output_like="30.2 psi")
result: 100 psi
